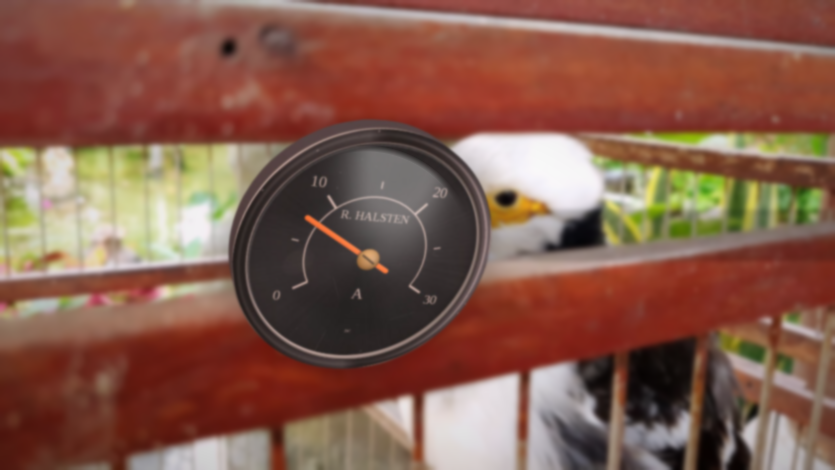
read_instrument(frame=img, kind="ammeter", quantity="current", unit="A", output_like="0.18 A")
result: 7.5 A
